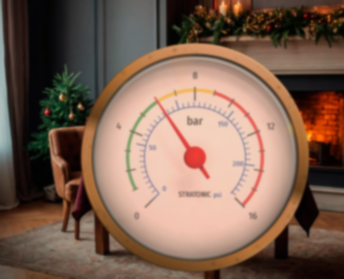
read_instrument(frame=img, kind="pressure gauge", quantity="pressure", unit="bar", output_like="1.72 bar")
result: 6 bar
